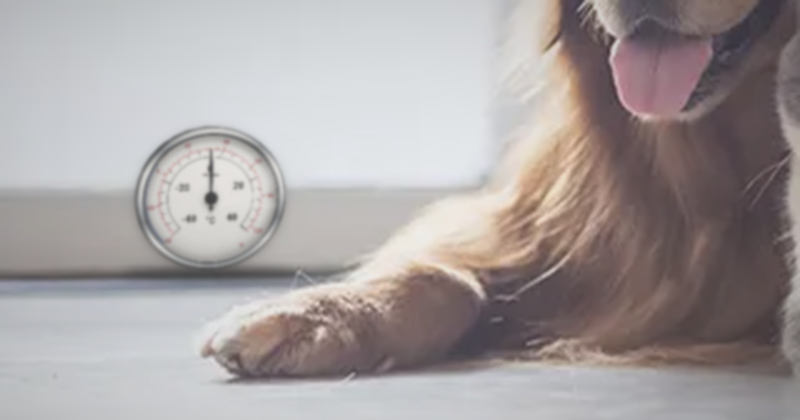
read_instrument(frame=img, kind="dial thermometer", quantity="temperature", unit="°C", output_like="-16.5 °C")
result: 0 °C
